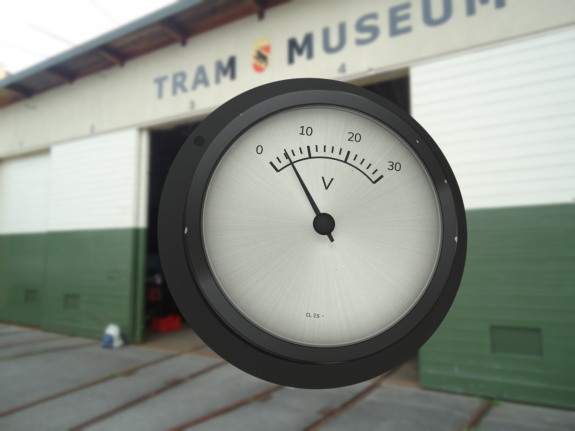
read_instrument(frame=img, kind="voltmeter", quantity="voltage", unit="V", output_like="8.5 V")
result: 4 V
